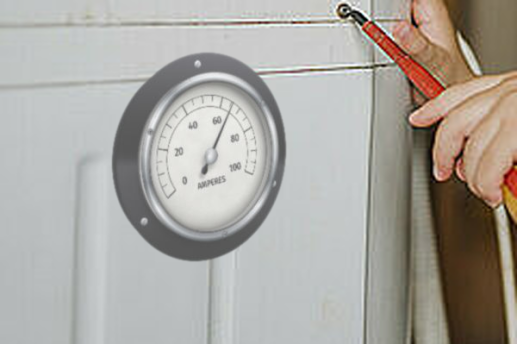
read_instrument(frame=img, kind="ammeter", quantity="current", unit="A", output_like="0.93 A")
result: 65 A
